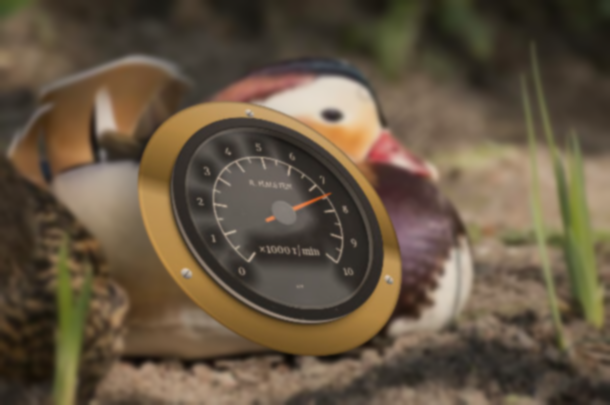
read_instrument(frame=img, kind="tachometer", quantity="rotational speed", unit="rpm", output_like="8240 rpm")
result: 7500 rpm
